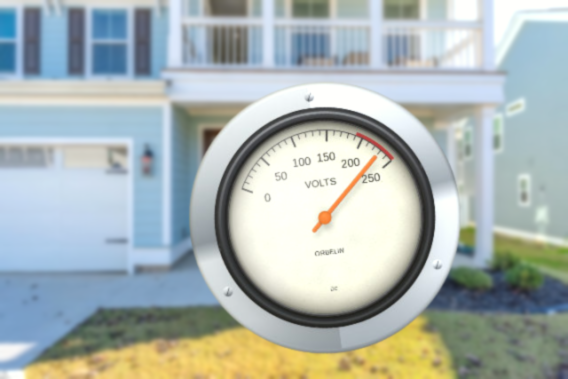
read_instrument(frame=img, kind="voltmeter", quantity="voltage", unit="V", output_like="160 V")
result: 230 V
